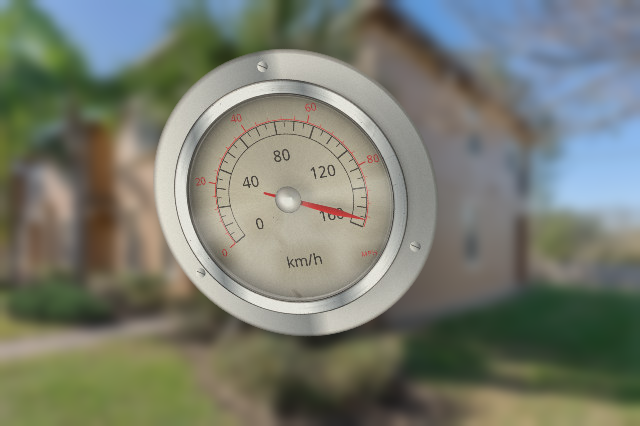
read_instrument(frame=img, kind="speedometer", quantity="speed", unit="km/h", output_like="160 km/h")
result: 155 km/h
